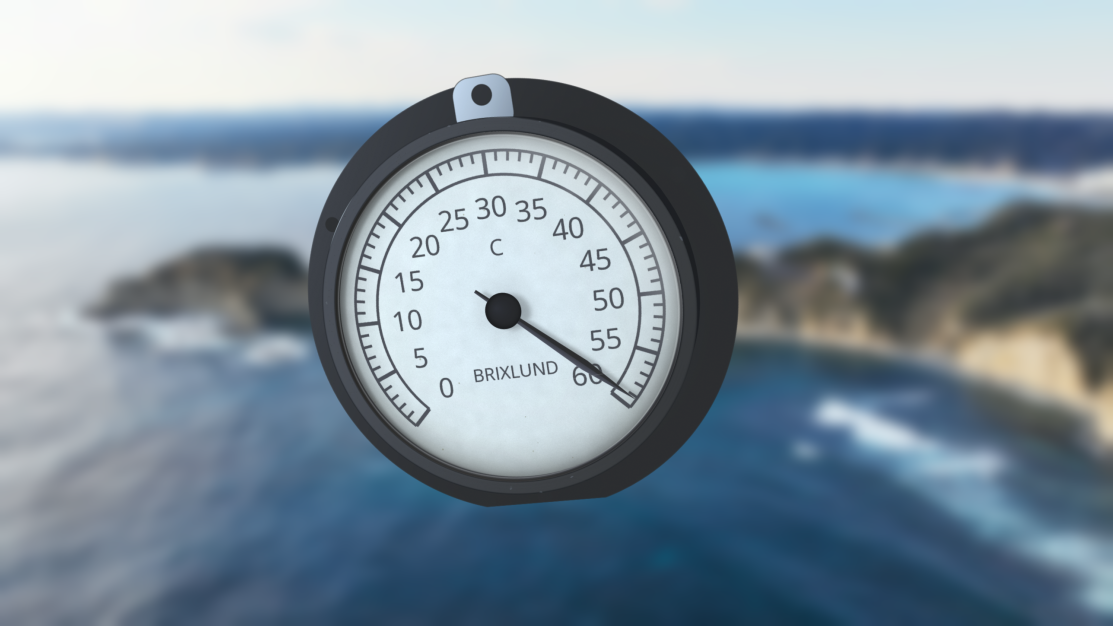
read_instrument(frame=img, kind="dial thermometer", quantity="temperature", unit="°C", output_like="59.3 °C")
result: 59 °C
